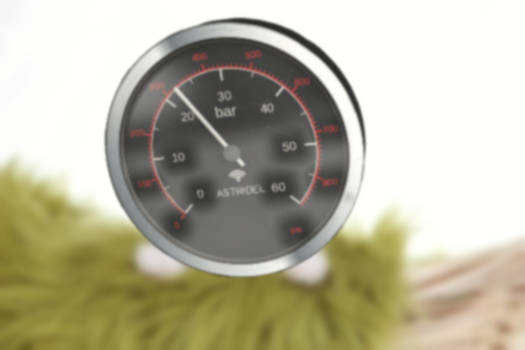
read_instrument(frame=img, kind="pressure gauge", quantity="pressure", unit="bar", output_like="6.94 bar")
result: 22.5 bar
